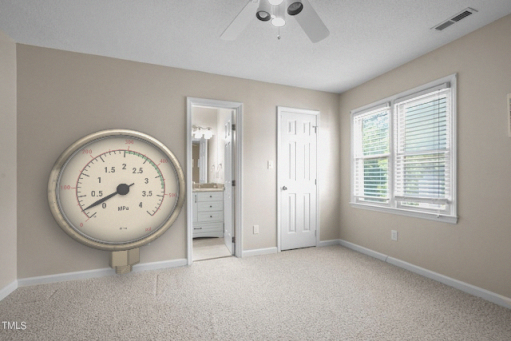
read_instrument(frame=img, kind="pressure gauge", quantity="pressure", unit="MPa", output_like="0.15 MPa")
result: 0.2 MPa
